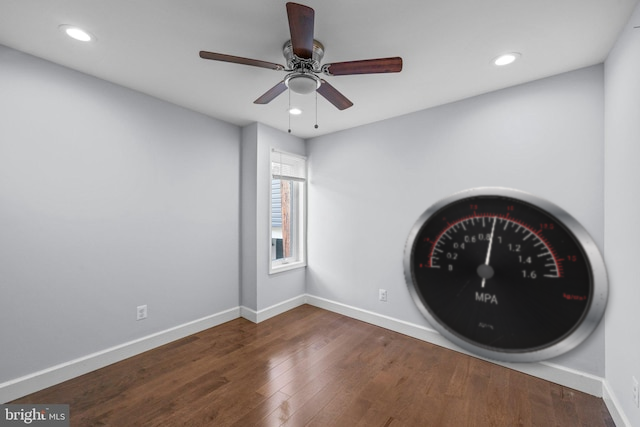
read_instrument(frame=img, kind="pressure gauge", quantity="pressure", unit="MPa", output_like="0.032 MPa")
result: 0.9 MPa
